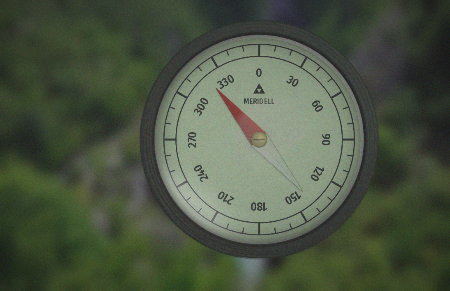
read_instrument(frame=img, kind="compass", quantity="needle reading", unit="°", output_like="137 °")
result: 320 °
